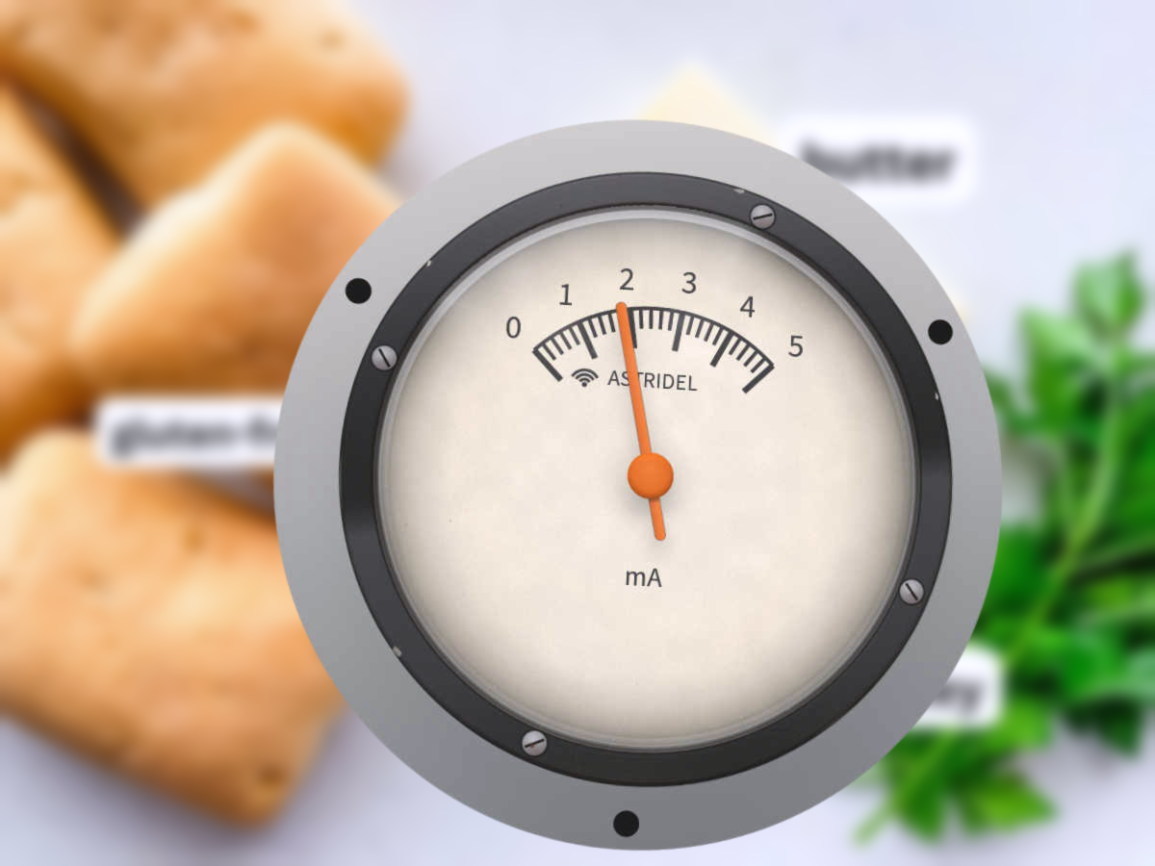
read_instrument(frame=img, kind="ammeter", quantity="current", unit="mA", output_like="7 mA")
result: 1.8 mA
